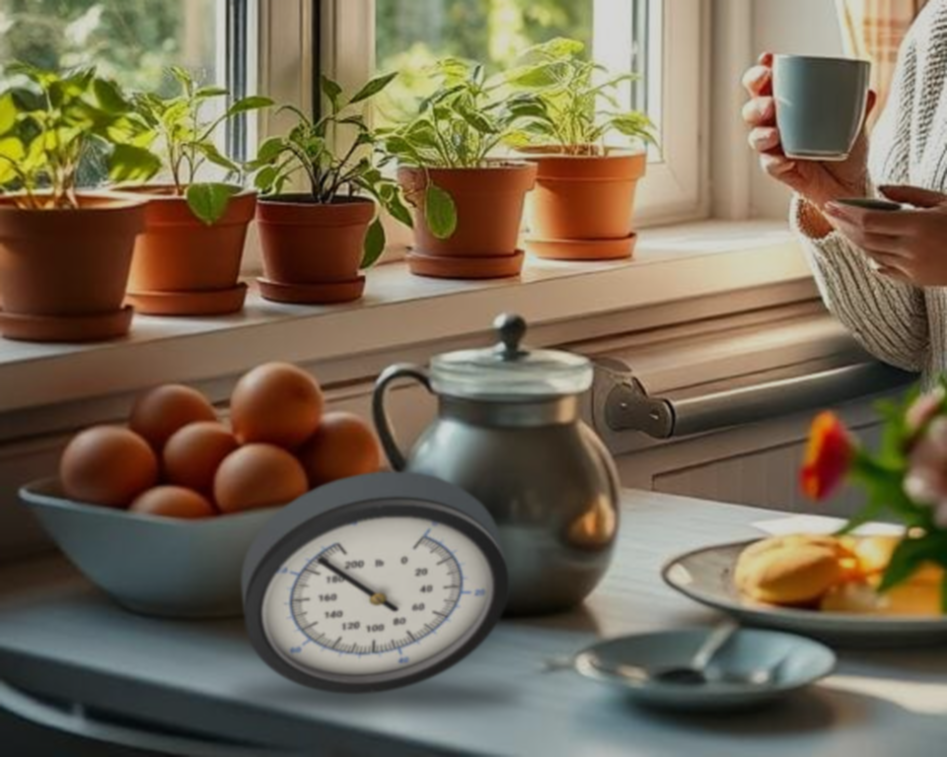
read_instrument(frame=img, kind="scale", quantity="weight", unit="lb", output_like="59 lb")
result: 190 lb
